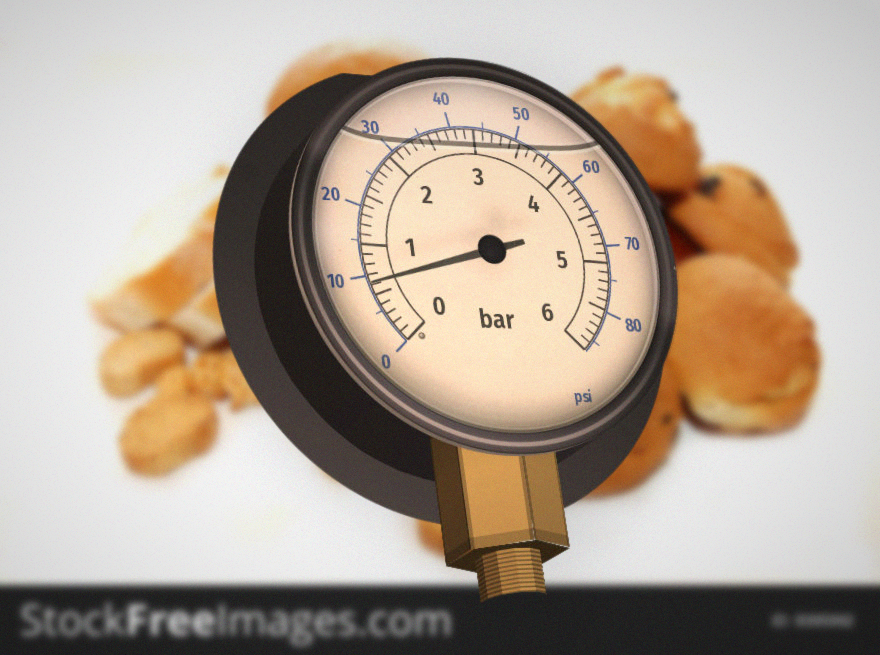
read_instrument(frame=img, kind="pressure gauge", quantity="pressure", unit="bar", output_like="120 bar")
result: 0.6 bar
